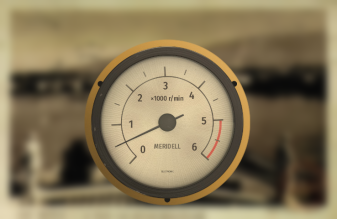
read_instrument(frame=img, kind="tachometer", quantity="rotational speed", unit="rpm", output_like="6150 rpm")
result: 500 rpm
